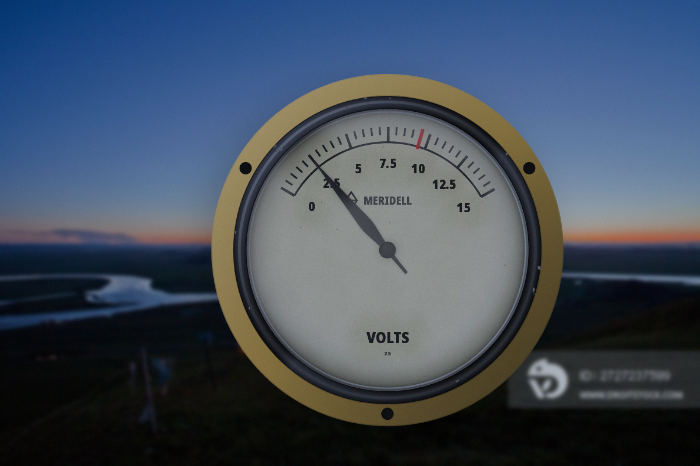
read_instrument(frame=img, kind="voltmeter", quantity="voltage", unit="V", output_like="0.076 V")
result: 2.5 V
